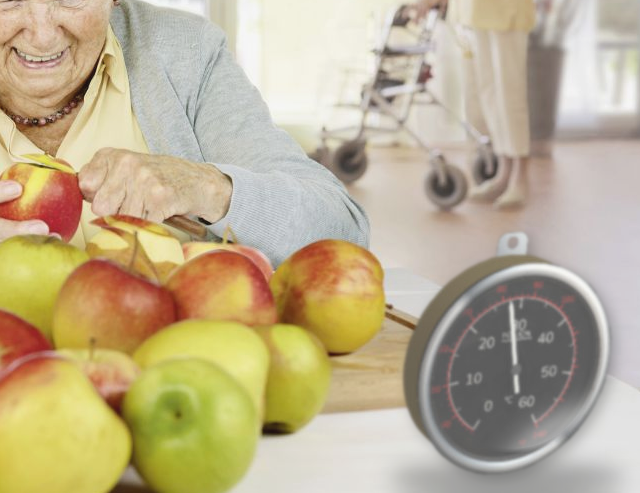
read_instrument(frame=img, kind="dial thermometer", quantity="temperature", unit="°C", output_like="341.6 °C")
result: 27.5 °C
